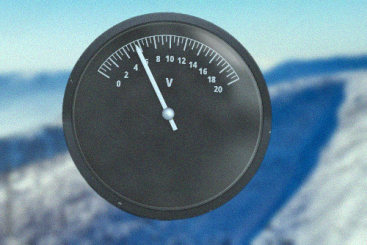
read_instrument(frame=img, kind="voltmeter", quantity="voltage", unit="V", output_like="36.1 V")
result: 5.5 V
